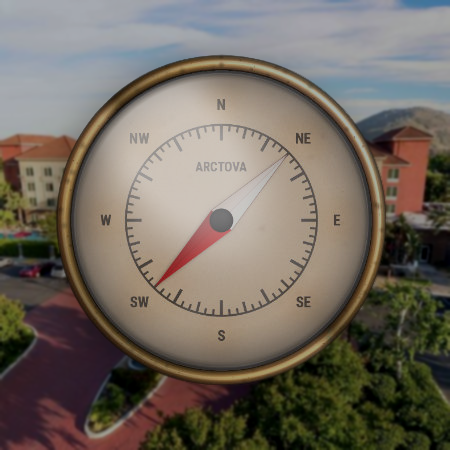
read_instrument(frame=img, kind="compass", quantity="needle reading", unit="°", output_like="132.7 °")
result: 225 °
